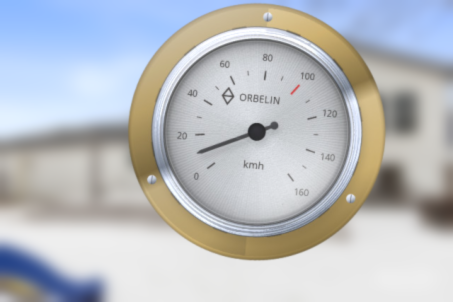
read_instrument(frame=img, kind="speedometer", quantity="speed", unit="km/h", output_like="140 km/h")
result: 10 km/h
